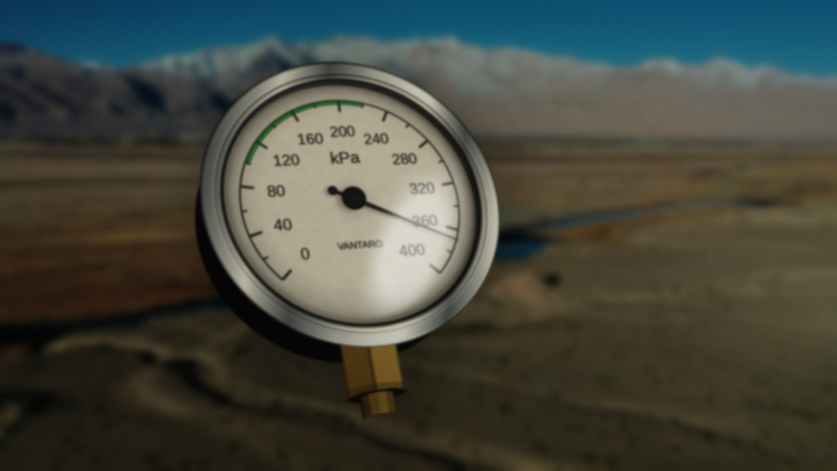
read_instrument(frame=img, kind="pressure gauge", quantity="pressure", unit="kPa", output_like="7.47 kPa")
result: 370 kPa
